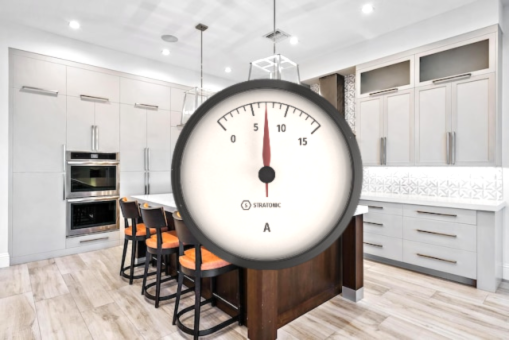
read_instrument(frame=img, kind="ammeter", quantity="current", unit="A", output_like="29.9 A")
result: 7 A
